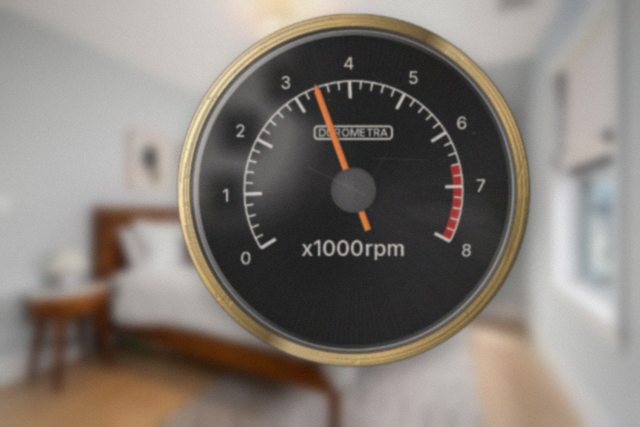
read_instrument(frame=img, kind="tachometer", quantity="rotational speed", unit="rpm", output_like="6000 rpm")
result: 3400 rpm
